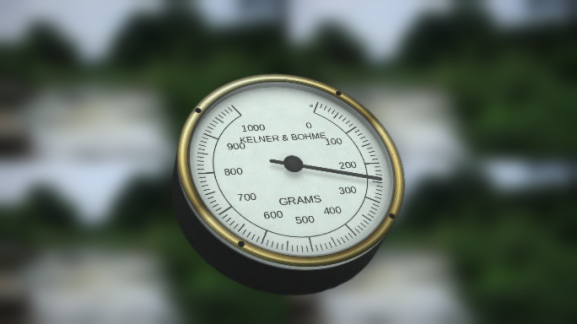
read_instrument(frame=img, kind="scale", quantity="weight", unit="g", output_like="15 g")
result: 250 g
